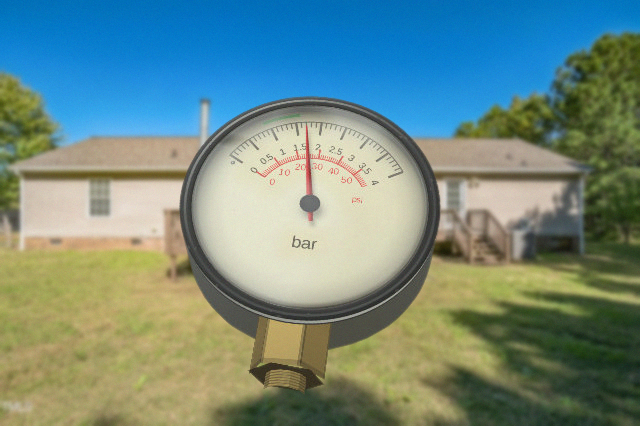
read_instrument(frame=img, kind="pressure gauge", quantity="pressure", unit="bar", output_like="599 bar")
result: 1.7 bar
